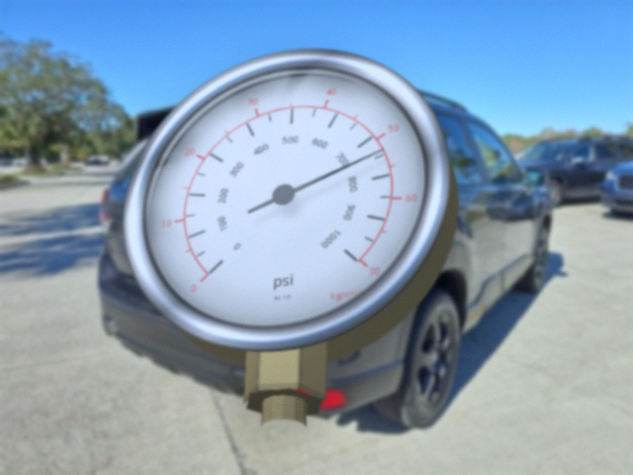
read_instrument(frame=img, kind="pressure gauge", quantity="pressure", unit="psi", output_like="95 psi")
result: 750 psi
